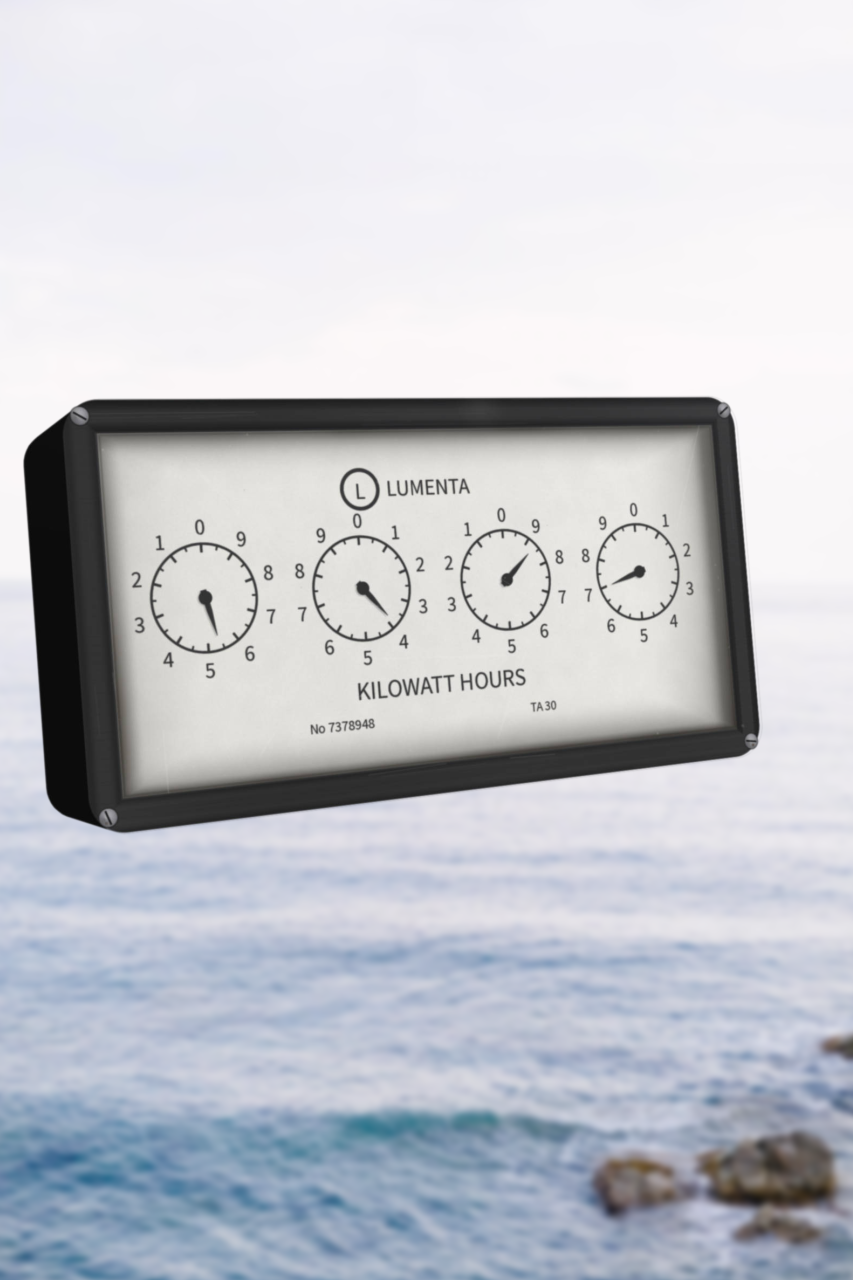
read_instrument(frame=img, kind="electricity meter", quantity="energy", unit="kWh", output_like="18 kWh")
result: 5387 kWh
